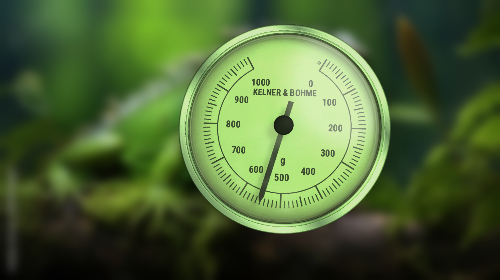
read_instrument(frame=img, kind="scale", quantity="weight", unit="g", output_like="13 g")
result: 550 g
